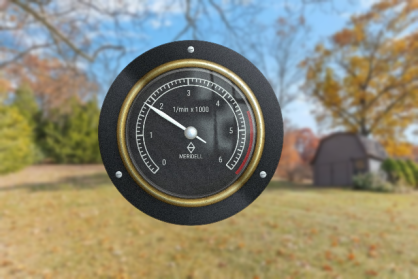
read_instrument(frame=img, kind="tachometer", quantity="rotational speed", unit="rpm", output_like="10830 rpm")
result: 1800 rpm
